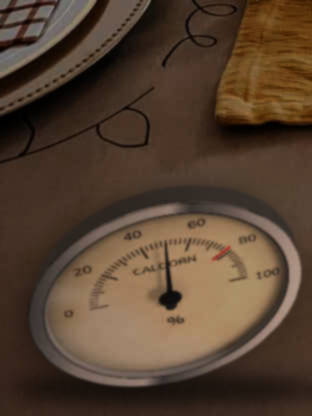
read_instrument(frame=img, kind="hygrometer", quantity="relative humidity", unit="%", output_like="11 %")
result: 50 %
